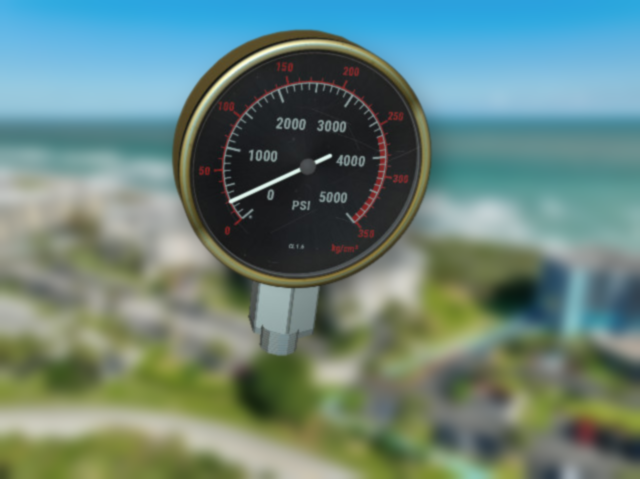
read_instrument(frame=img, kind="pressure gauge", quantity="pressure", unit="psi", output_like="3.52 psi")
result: 300 psi
